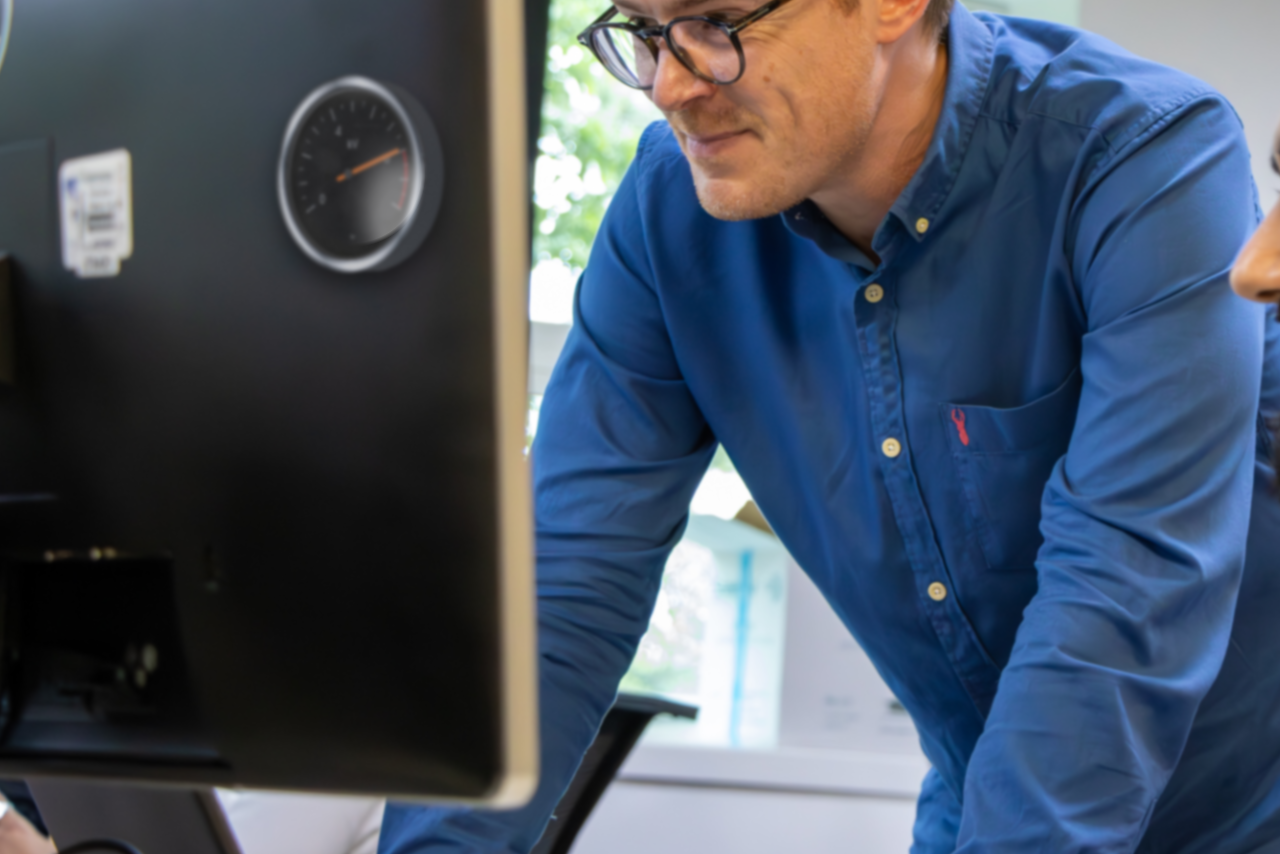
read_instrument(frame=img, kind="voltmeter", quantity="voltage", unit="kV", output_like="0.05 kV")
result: 8 kV
